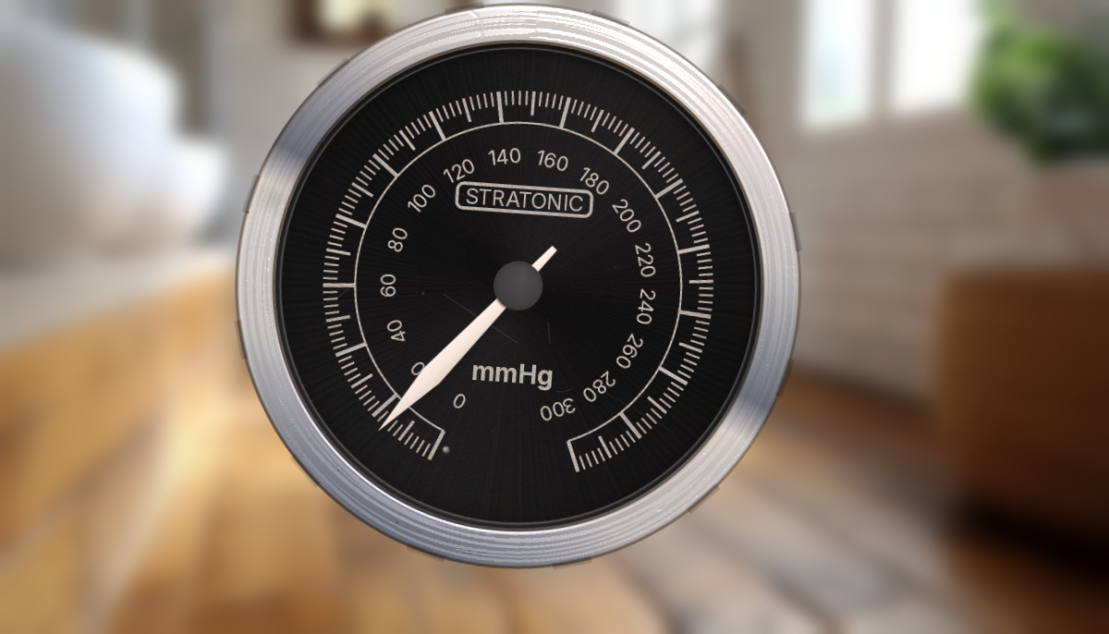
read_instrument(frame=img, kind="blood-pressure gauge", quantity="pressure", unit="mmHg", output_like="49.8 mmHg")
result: 16 mmHg
